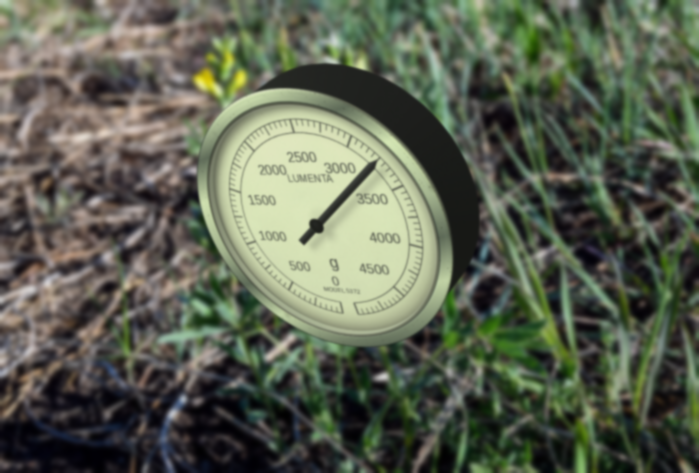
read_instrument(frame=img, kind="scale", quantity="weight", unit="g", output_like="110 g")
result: 3250 g
